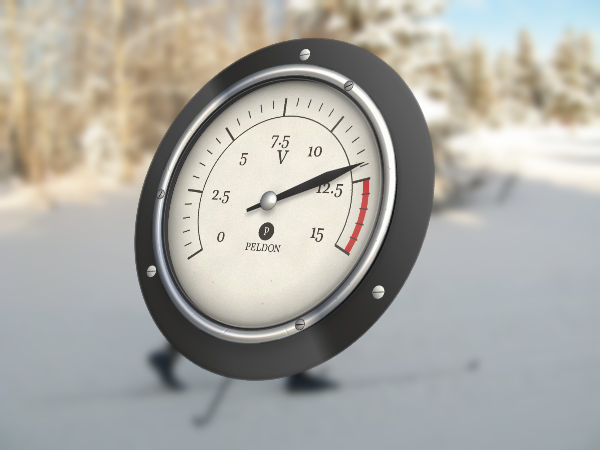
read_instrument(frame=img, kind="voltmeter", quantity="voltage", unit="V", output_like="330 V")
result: 12 V
